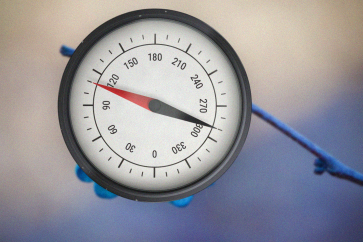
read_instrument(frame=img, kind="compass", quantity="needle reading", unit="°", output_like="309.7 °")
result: 110 °
